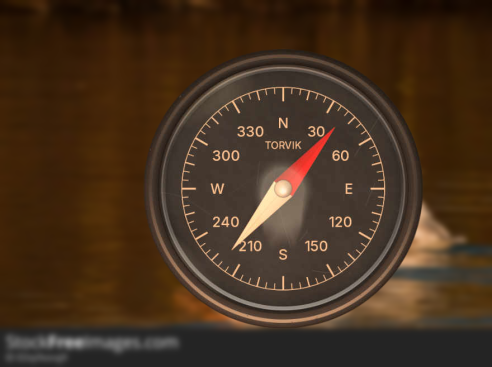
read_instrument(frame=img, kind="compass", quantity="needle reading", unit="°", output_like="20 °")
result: 40 °
